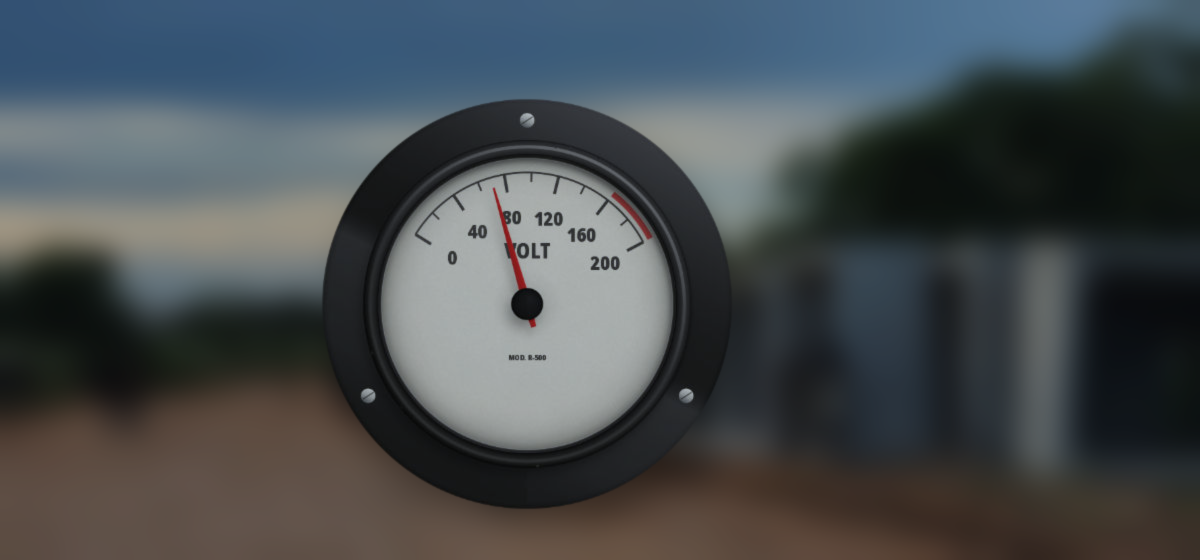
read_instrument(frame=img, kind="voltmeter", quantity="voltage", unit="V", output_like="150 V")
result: 70 V
